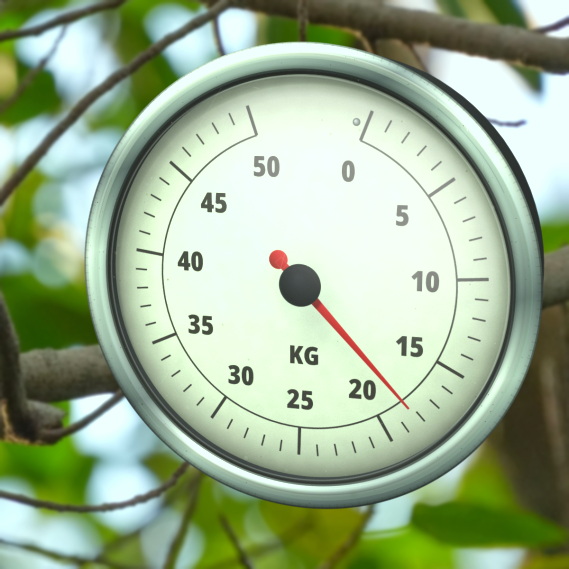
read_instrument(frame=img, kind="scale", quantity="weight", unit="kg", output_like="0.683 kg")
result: 18 kg
